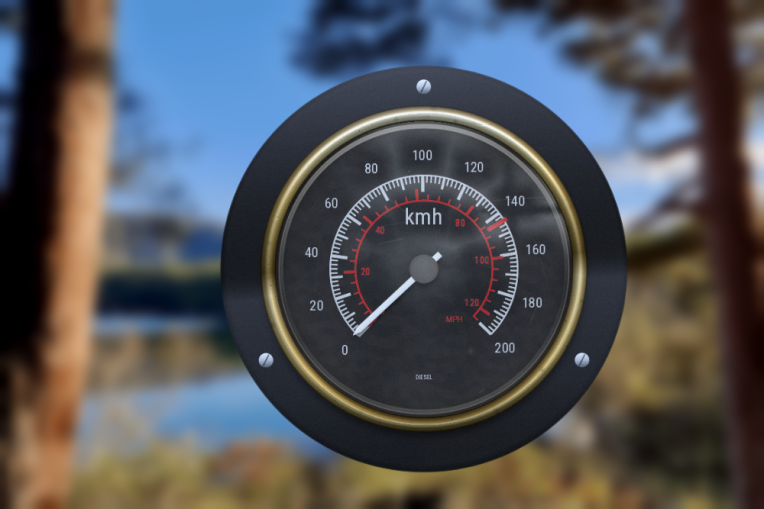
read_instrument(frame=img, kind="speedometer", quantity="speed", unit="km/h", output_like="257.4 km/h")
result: 2 km/h
